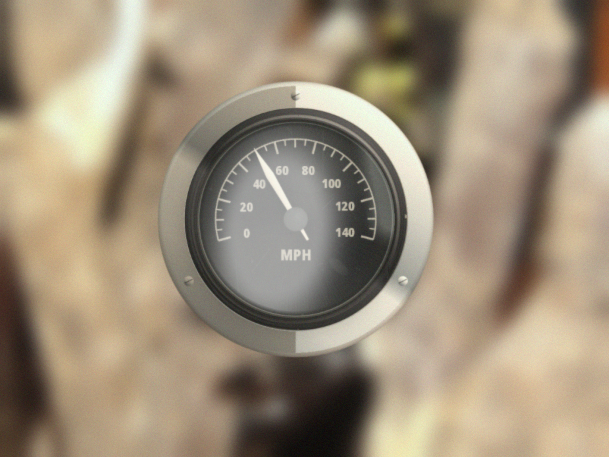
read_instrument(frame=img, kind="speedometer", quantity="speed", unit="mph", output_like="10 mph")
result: 50 mph
